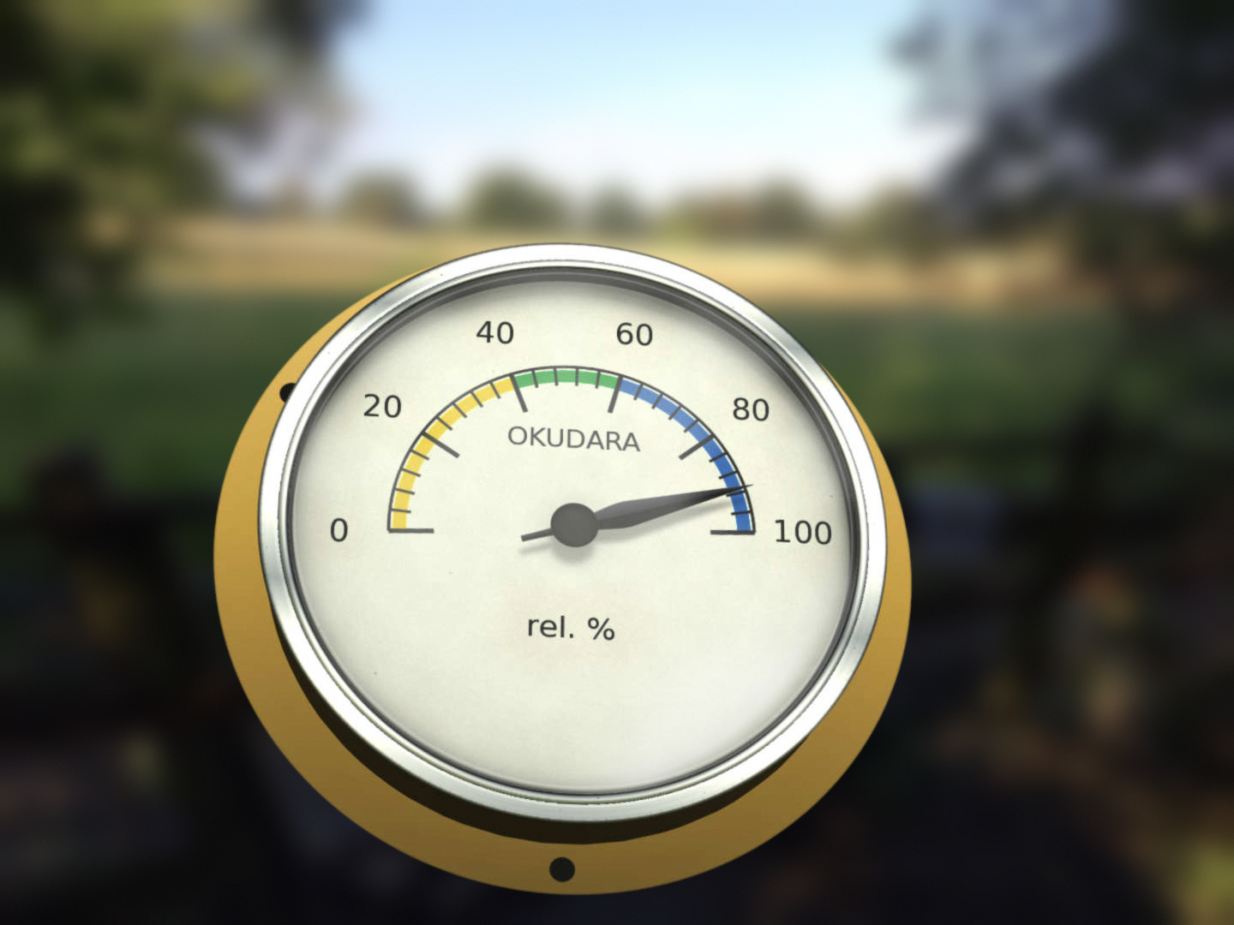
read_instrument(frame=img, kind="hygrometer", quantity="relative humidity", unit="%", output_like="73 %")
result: 92 %
